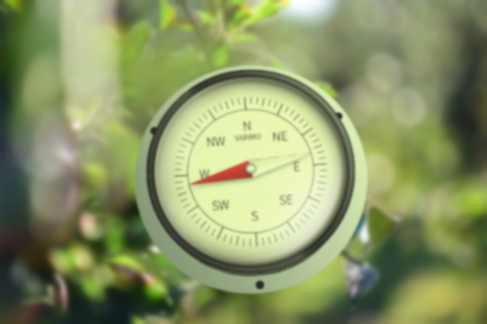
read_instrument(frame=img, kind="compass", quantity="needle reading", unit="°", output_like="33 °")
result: 260 °
